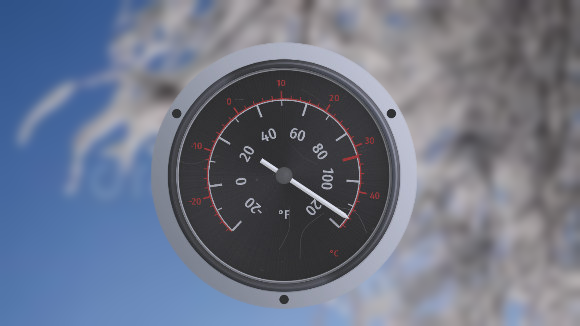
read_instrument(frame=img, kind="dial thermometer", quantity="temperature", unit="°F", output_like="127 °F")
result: 115 °F
